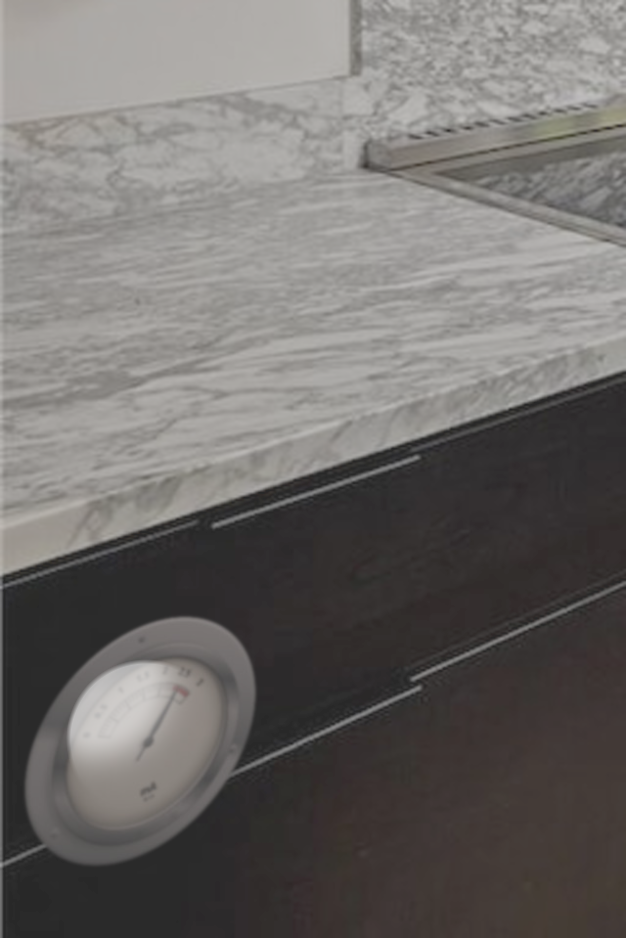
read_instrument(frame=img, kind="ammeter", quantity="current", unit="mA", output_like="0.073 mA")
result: 2.5 mA
